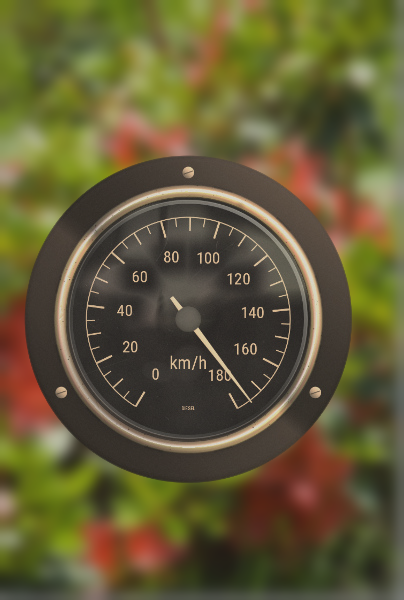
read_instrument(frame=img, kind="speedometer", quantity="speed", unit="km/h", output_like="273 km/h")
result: 175 km/h
